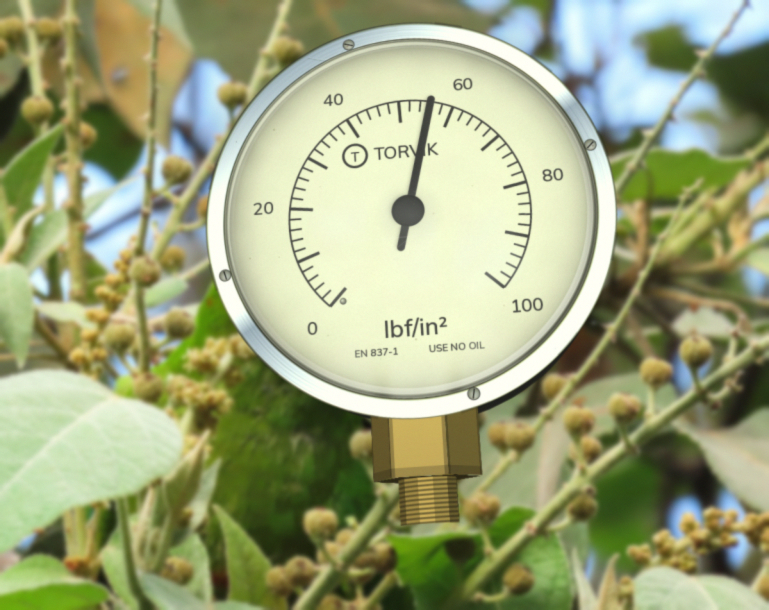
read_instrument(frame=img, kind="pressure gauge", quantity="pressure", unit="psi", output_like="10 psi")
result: 56 psi
